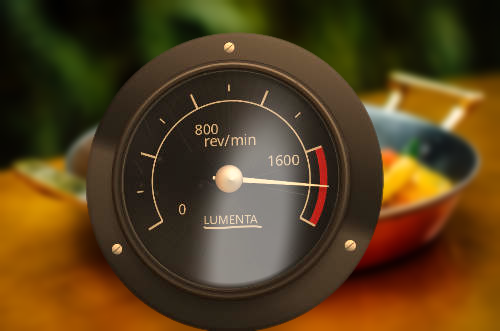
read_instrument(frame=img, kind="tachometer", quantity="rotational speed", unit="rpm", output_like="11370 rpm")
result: 1800 rpm
